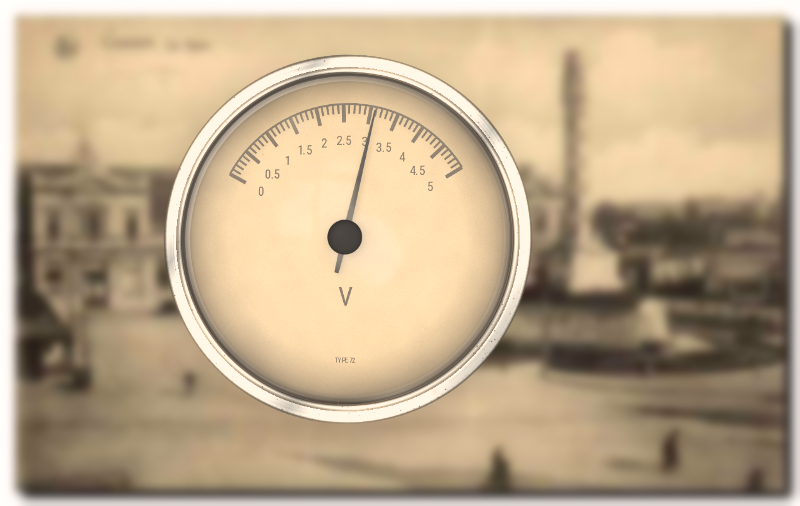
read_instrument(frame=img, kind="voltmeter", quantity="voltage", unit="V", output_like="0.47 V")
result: 3.1 V
